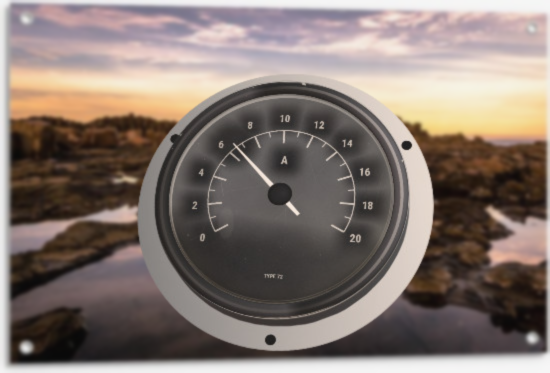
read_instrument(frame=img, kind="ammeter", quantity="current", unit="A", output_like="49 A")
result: 6.5 A
